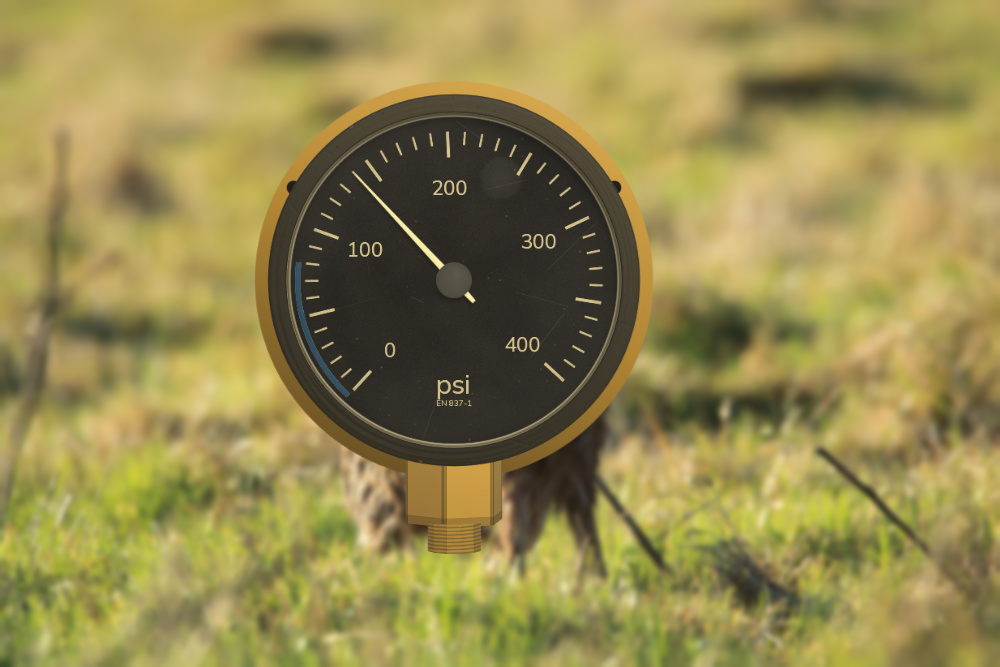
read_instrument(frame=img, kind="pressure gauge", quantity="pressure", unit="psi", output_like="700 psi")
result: 140 psi
